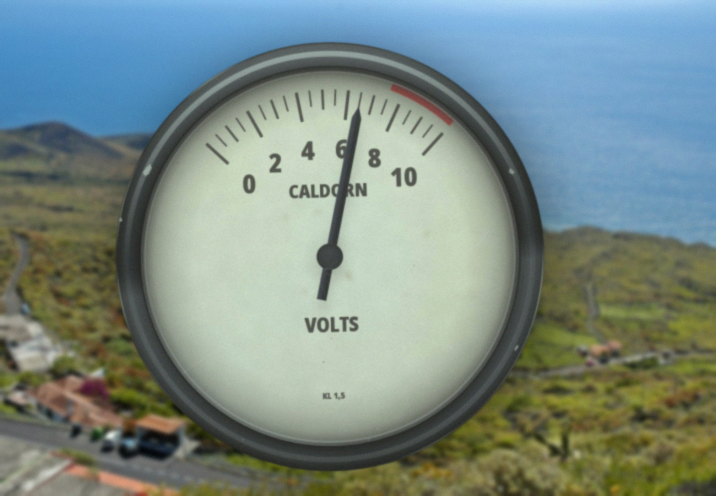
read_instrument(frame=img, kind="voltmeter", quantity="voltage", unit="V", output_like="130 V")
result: 6.5 V
